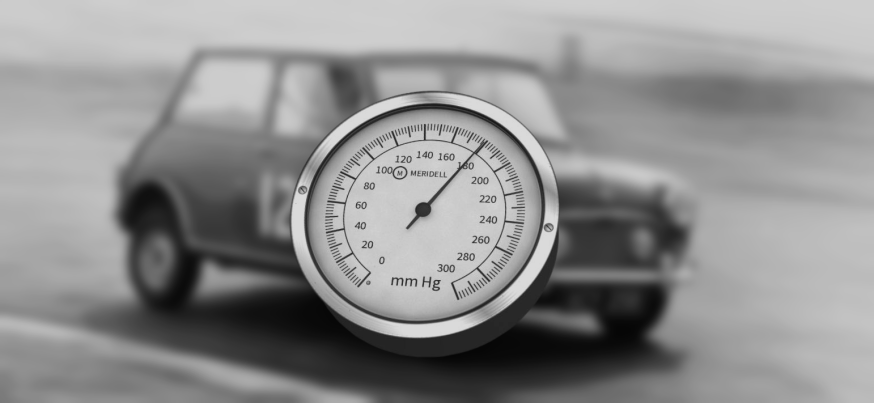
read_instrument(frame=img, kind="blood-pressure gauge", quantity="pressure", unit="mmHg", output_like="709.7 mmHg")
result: 180 mmHg
